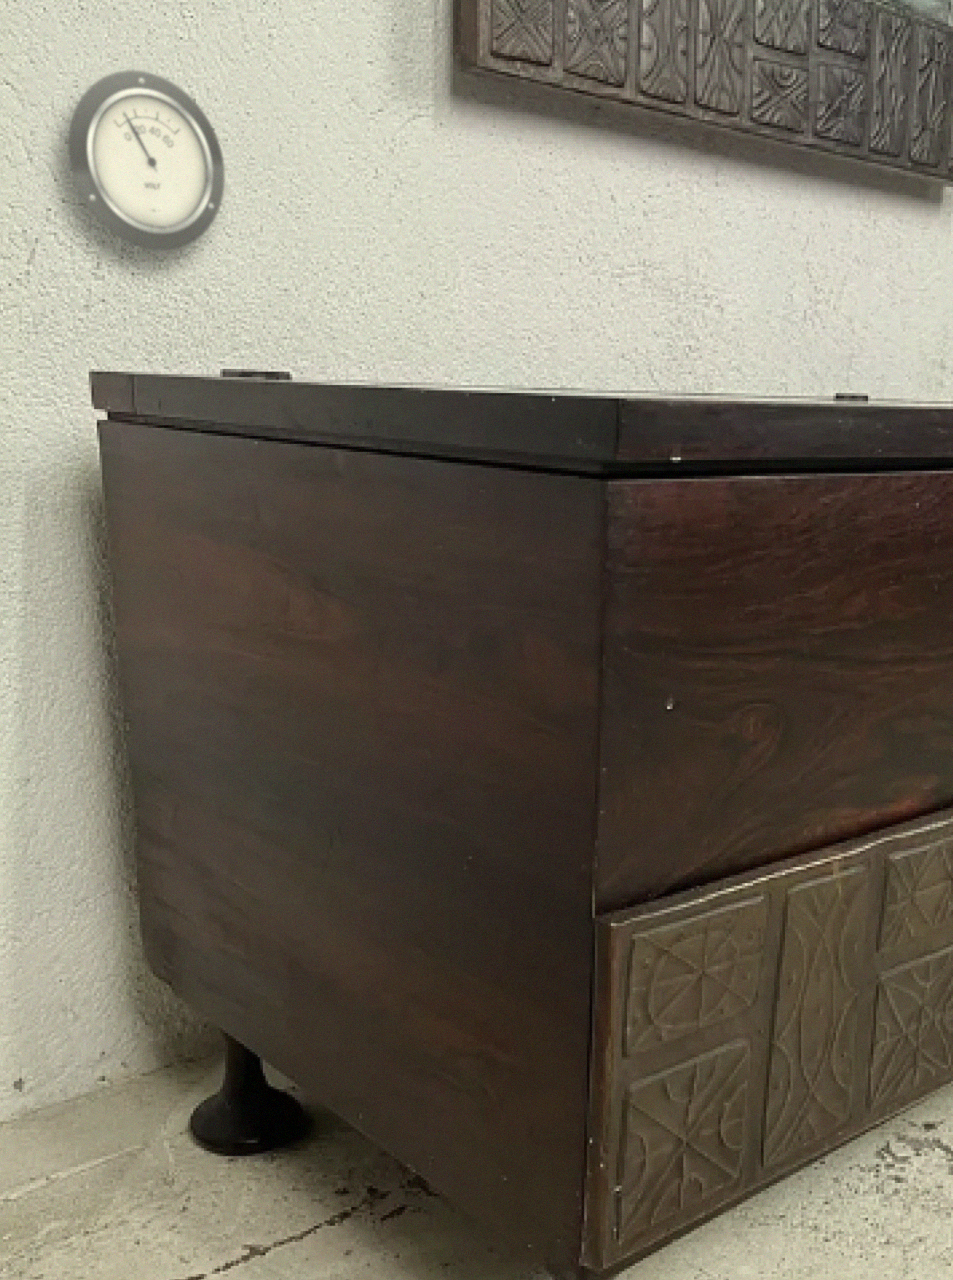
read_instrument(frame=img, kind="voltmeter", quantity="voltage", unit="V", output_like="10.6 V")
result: 10 V
